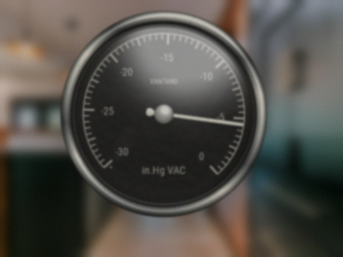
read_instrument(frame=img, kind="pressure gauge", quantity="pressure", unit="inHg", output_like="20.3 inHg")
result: -4.5 inHg
